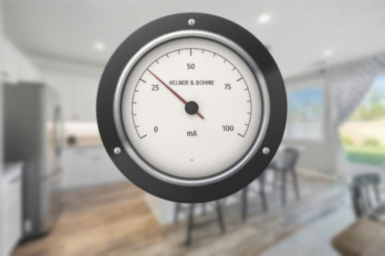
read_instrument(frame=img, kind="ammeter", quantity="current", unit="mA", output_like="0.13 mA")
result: 30 mA
